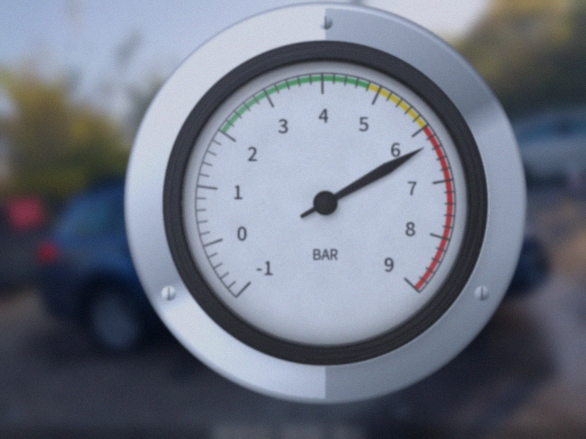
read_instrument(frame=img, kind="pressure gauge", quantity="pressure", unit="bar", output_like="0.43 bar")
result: 6.3 bar
